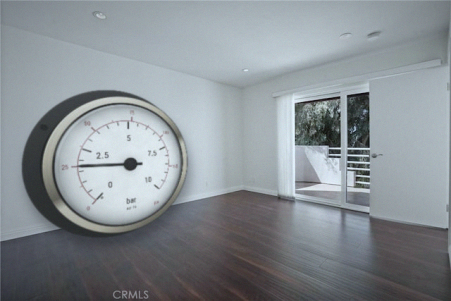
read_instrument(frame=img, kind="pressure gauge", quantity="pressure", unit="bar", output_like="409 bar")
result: 1.75 bar
